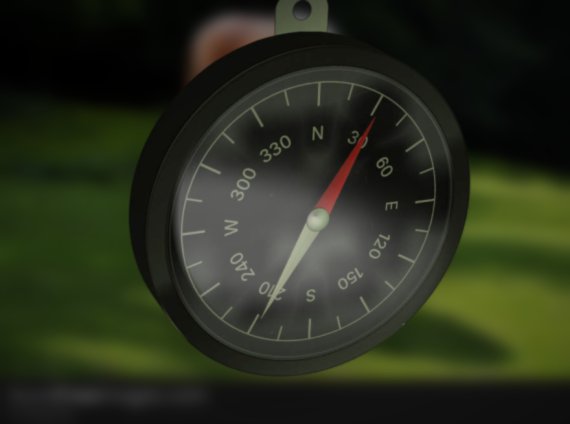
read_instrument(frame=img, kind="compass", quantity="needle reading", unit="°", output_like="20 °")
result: 30 °
